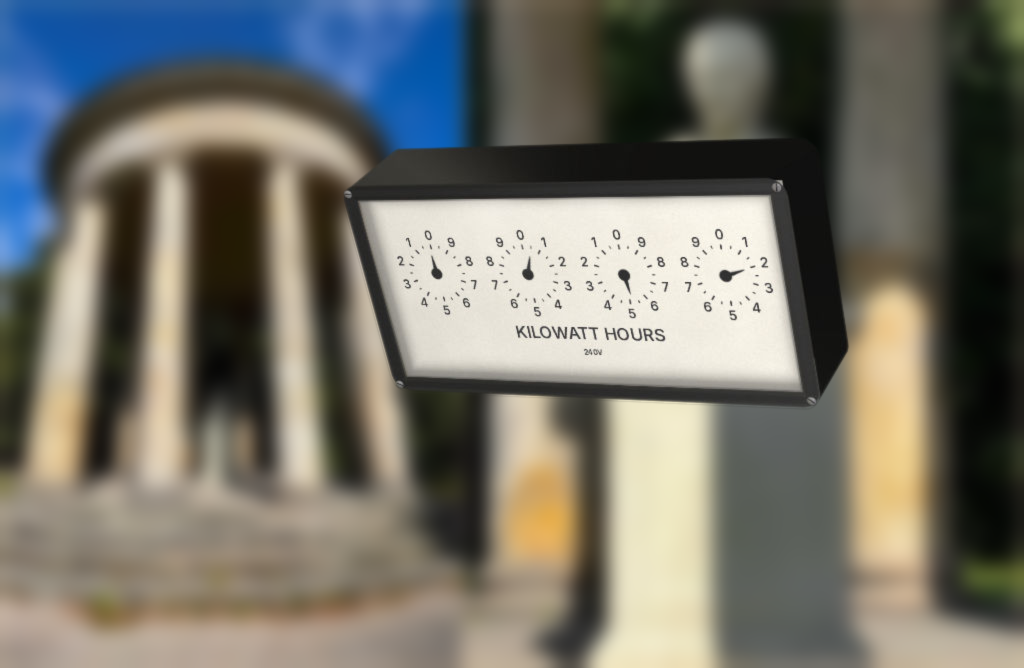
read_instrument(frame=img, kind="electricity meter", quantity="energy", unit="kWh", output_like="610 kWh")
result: 52 kWh
